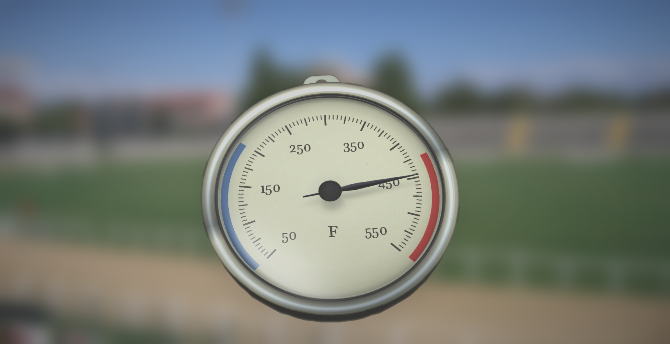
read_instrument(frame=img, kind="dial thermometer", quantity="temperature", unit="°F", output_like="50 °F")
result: 450 °F
